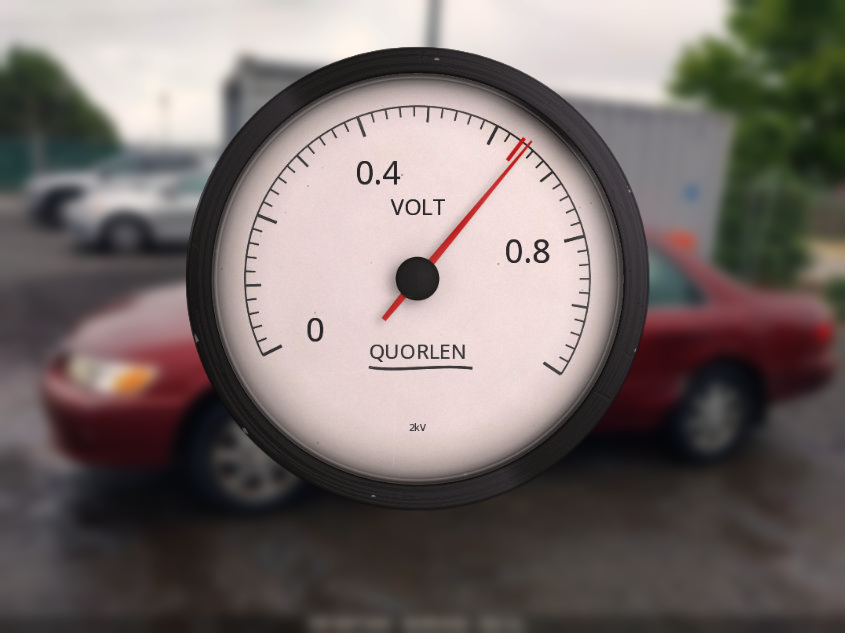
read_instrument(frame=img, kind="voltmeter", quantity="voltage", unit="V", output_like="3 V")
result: 0.65 V
